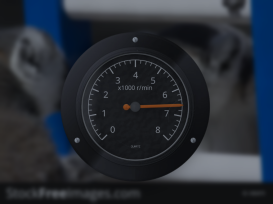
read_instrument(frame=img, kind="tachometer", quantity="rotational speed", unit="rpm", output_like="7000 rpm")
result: 6600 rpm
